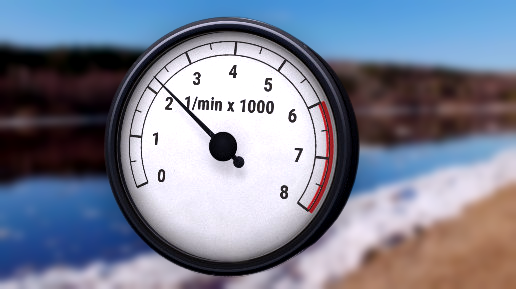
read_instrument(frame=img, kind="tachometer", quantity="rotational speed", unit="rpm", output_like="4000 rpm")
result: 2250 rpm
